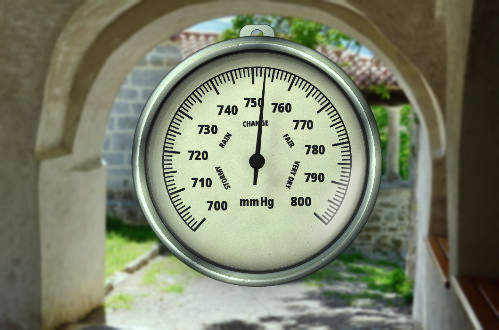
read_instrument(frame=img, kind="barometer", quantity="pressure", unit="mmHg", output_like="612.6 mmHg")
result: 753 mmHg
